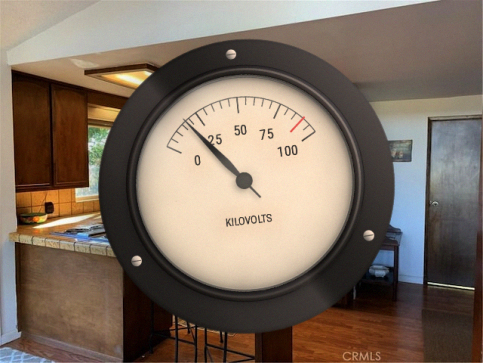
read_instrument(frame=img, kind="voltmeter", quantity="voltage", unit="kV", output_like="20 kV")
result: 17.5 kV
